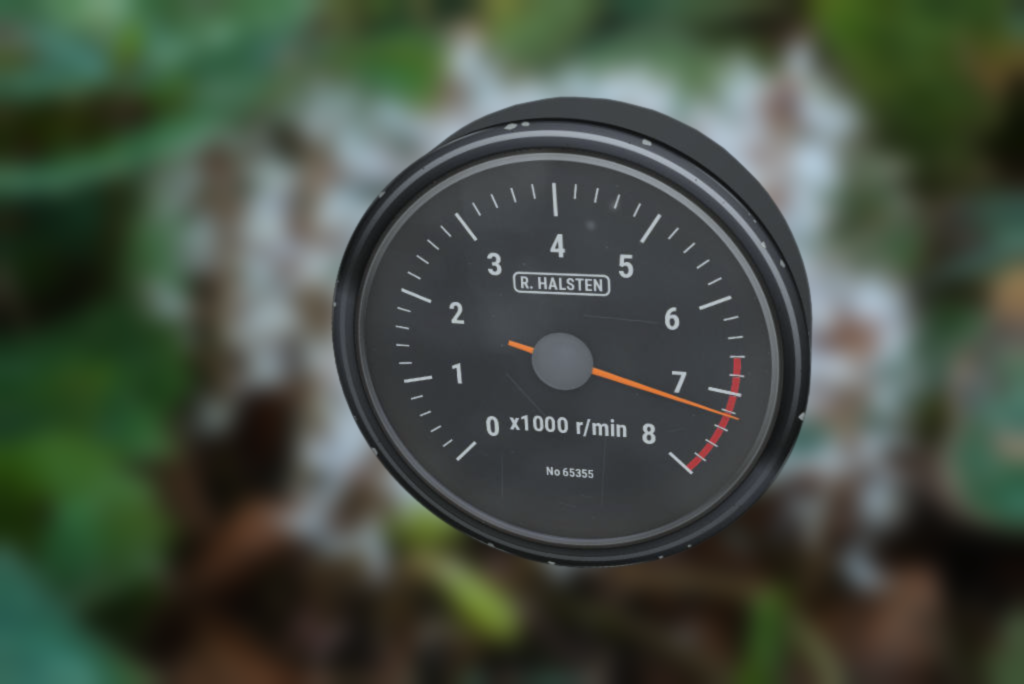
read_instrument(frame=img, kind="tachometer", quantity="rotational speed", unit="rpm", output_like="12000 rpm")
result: 7200 rpm
